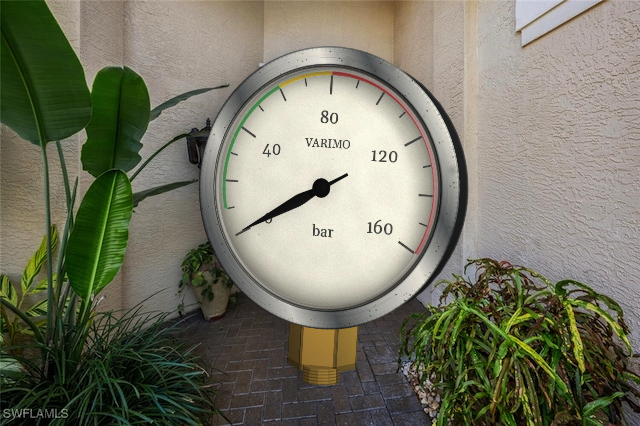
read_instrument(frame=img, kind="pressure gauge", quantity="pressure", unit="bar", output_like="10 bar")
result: 0 bar
